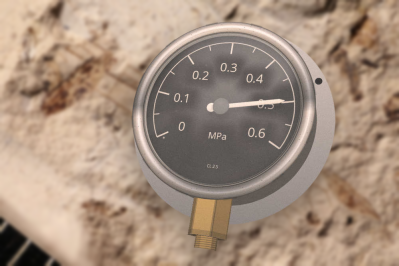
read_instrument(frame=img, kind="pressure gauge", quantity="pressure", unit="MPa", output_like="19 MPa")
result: 0.5 MPa
